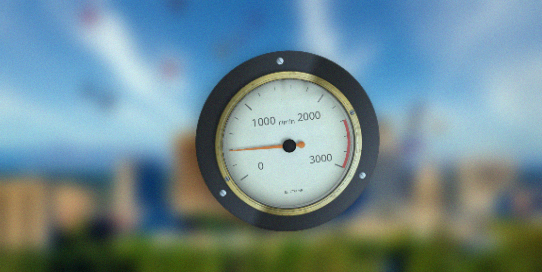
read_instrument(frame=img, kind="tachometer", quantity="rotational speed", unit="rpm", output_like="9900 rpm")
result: 400 rpm
